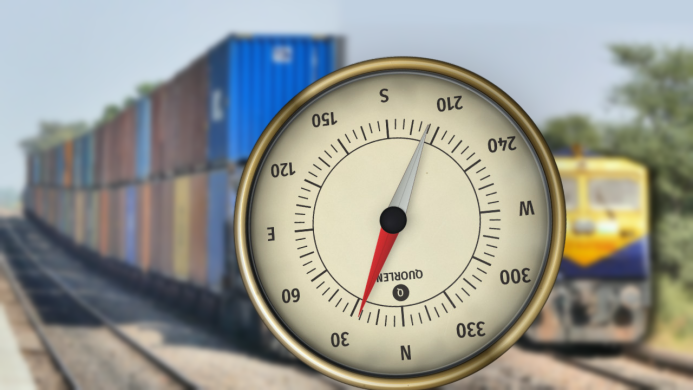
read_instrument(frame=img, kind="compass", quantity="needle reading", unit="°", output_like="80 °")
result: 25 °
